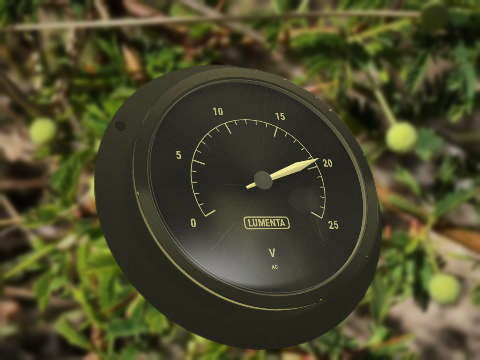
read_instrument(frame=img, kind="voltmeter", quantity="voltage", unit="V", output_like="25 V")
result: 19.5 V
